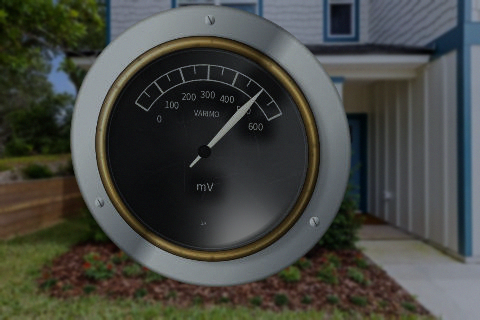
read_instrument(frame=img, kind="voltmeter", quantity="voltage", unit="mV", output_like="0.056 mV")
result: 500 mV
